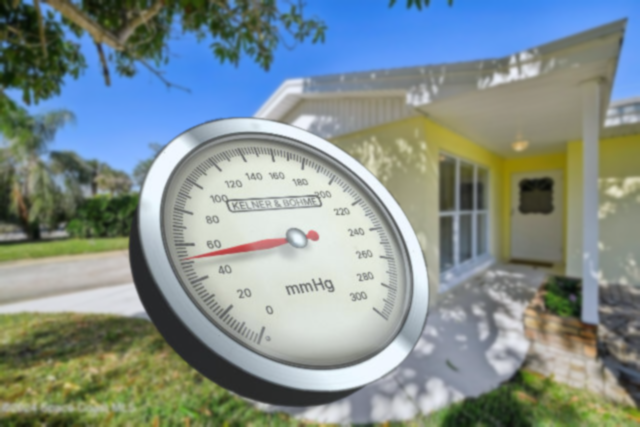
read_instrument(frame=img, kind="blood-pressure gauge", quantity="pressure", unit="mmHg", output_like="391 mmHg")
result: 50 mmHg
